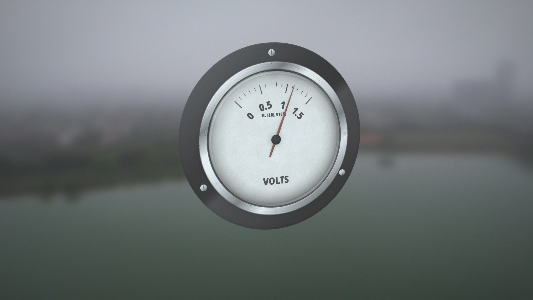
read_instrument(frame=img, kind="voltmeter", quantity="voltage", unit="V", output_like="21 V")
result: 1.1 V
